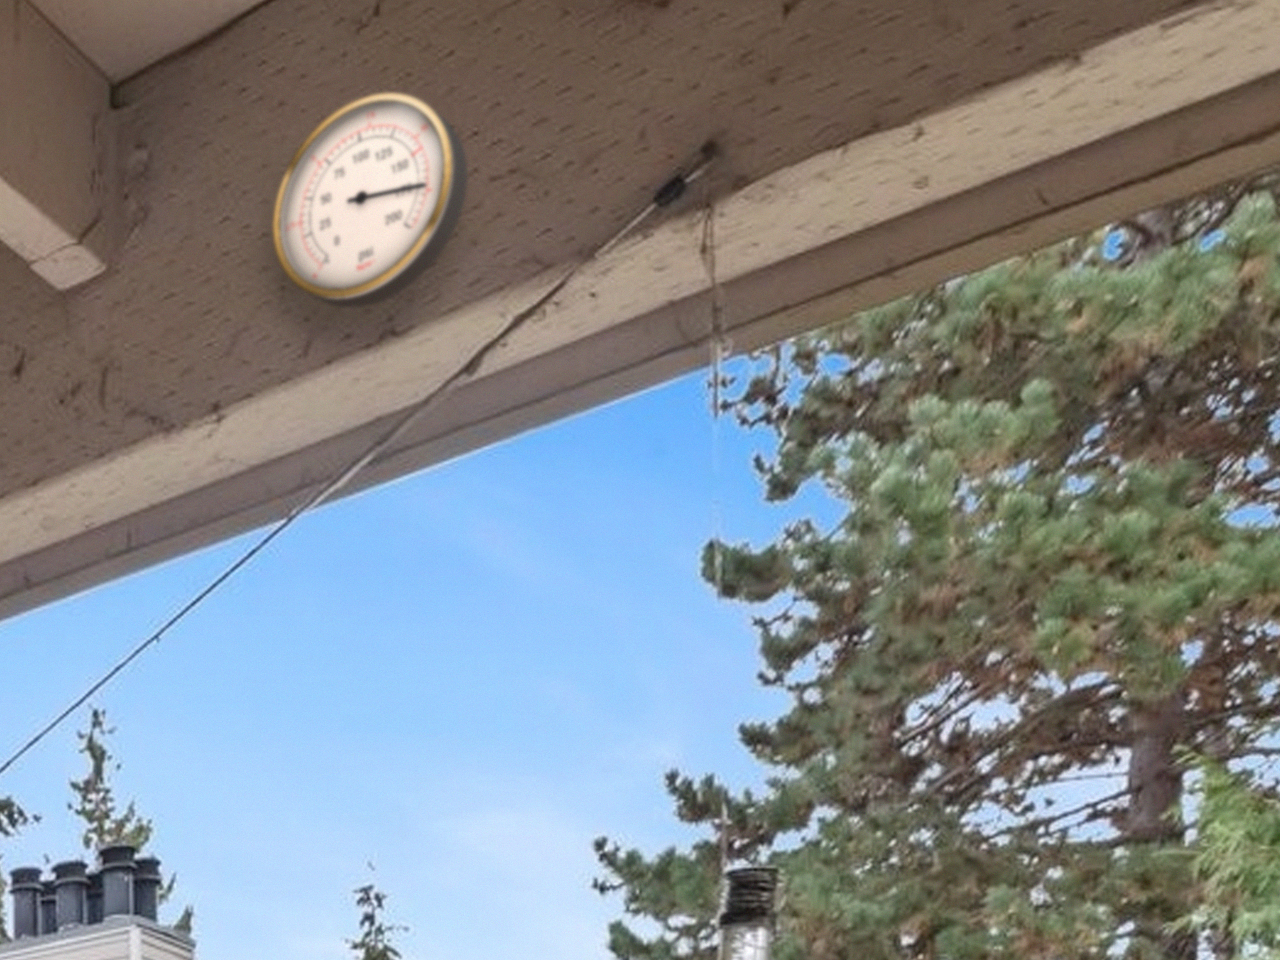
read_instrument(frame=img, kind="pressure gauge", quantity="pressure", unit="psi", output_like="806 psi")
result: 175 psi
